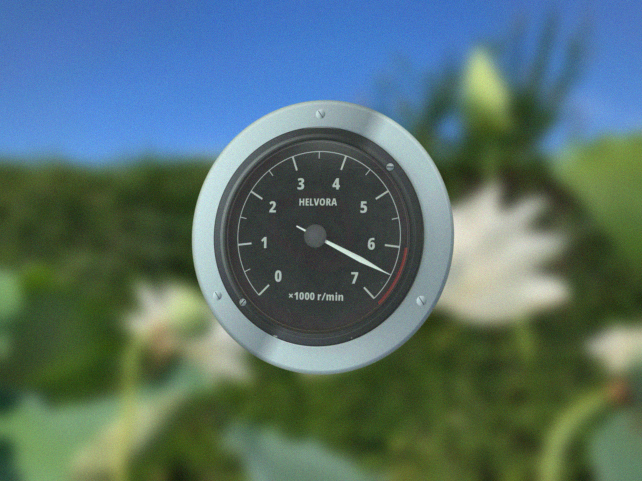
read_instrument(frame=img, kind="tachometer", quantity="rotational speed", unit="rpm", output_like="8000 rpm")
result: 6500 rpm
